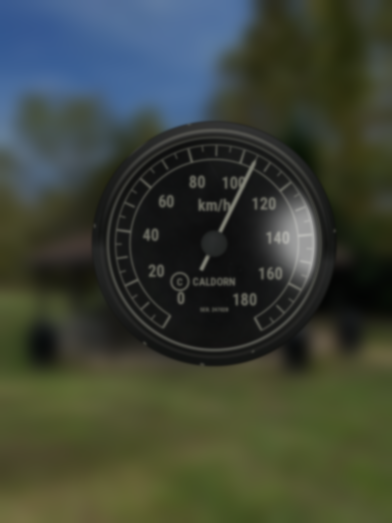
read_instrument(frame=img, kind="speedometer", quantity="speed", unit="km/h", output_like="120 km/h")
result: 105 km/h
